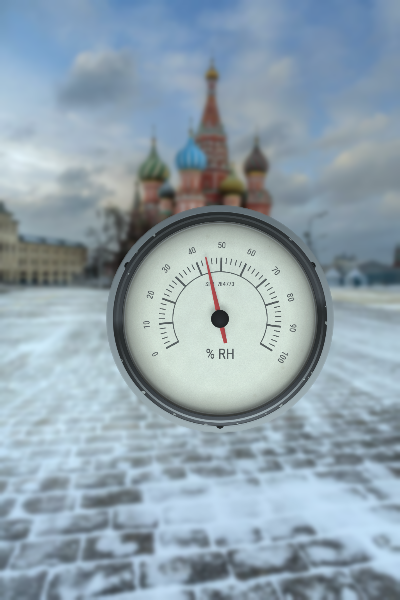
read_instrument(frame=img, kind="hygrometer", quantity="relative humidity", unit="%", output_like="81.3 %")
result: 44 %
